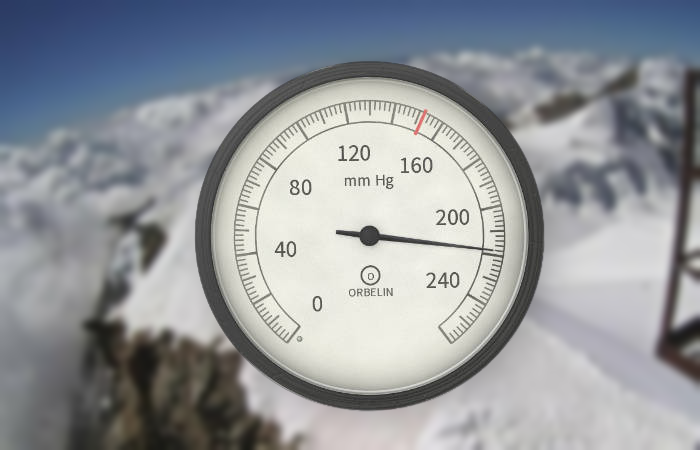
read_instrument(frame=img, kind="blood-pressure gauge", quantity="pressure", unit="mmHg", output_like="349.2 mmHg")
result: 218 mmHg
